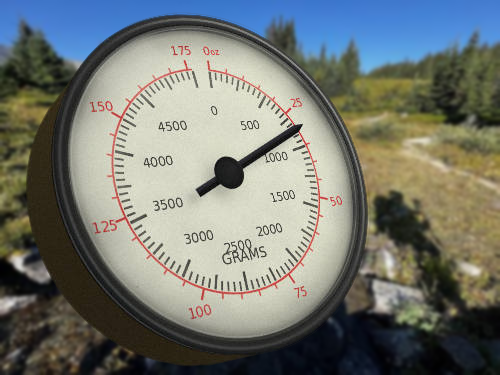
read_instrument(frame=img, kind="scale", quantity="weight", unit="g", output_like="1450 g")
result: 850 g
